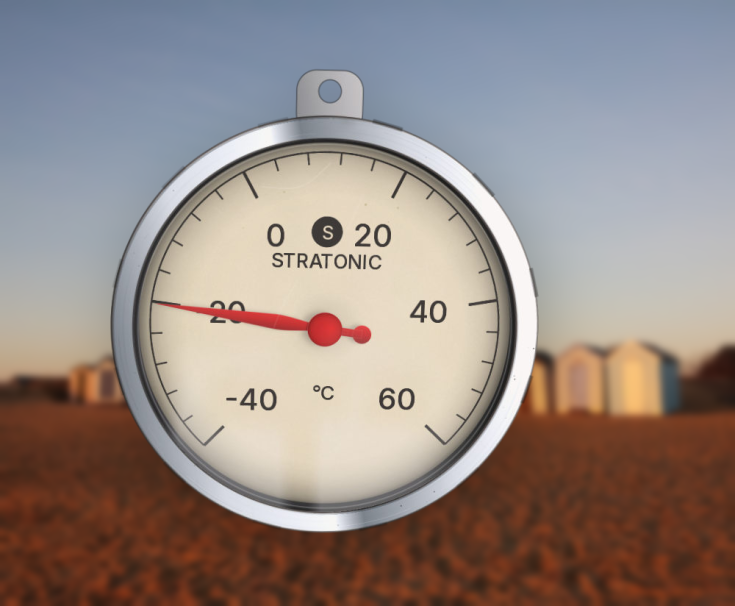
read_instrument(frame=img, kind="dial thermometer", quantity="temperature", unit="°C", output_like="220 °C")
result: -20 °C
